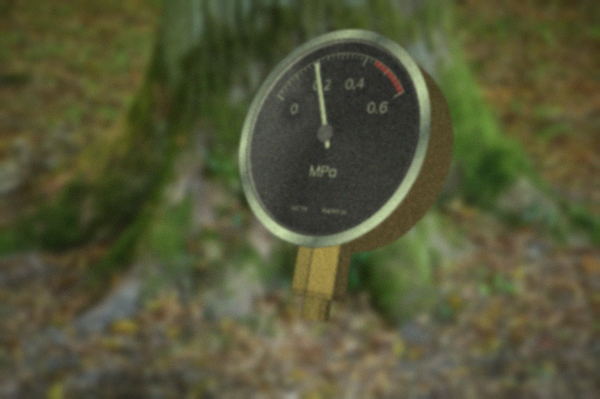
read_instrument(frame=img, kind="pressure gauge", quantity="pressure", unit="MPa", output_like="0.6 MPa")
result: 0.2 MPa
